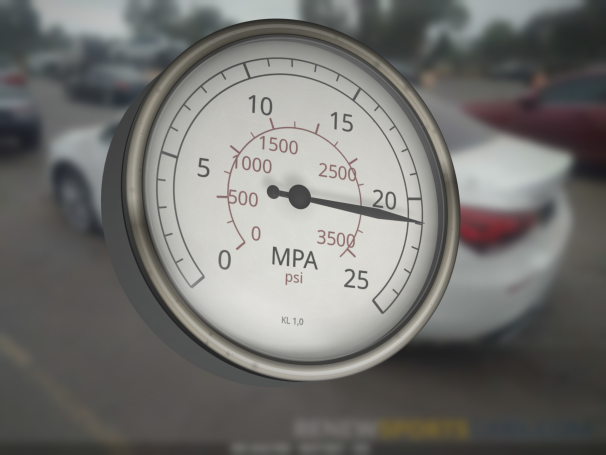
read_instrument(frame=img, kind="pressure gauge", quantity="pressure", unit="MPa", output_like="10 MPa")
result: 21 MPa
